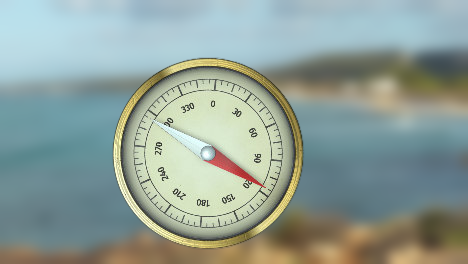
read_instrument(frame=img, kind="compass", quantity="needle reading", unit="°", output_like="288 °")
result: 115 °
